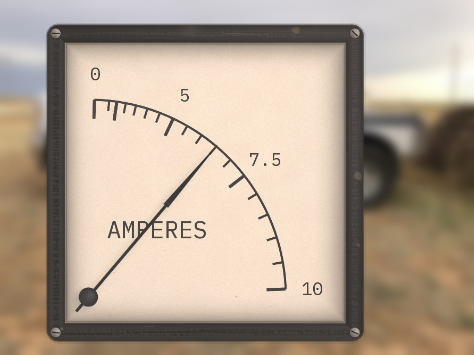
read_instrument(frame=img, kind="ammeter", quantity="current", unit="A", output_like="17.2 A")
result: 6.5 A
